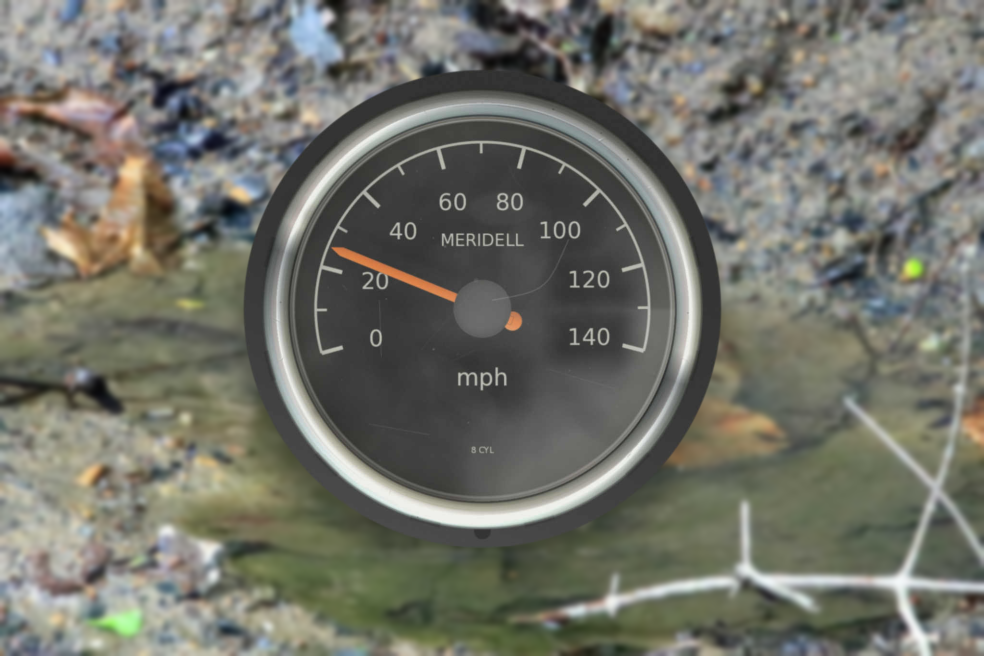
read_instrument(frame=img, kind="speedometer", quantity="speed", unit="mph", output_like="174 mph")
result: 25 mph
